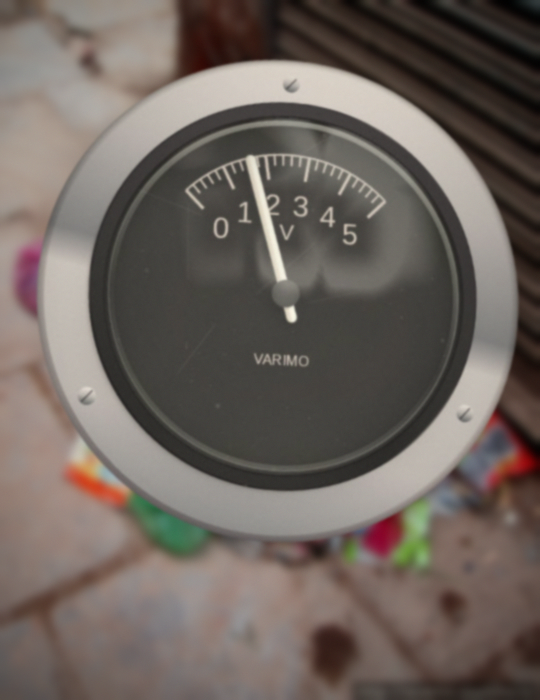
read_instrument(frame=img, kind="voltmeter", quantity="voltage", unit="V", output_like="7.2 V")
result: 1.6 V
